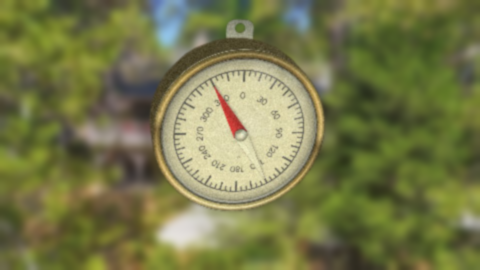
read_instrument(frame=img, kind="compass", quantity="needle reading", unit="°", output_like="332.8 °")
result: 330 °
